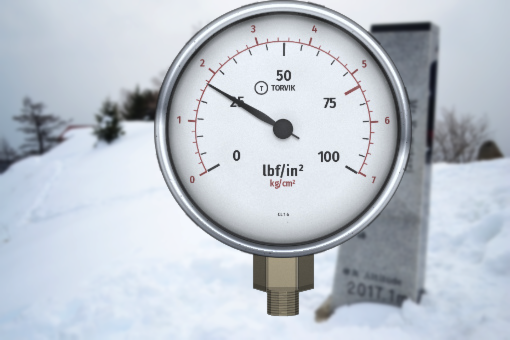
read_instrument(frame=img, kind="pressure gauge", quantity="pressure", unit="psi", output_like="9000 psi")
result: 25 psi
